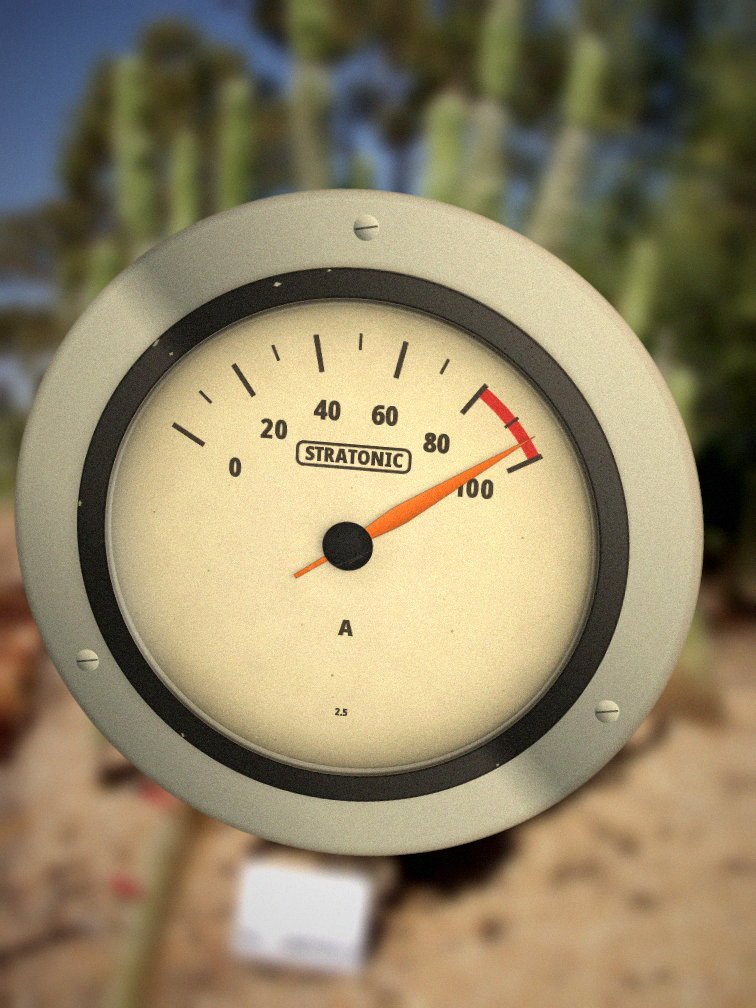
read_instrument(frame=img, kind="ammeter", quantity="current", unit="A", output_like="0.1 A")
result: 95 A
